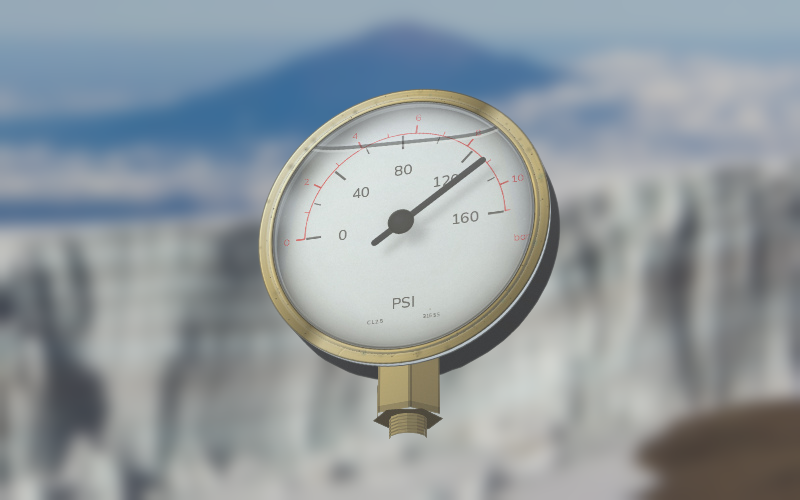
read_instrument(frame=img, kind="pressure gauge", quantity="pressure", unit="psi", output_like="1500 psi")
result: 130 psi
